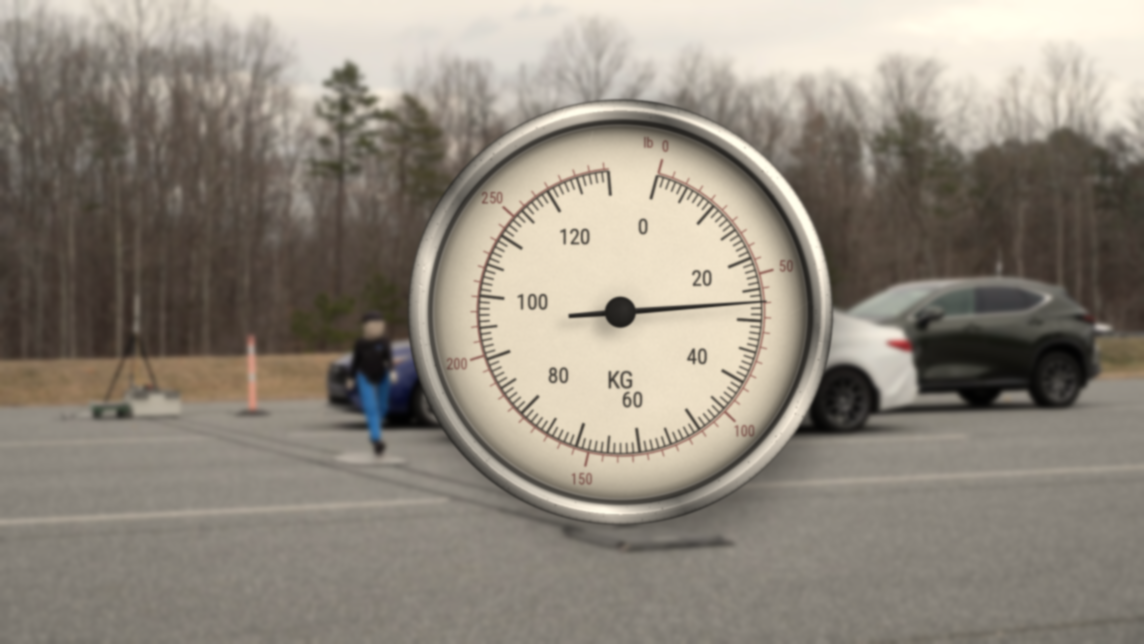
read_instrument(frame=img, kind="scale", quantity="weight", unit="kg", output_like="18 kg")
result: 27 kg
